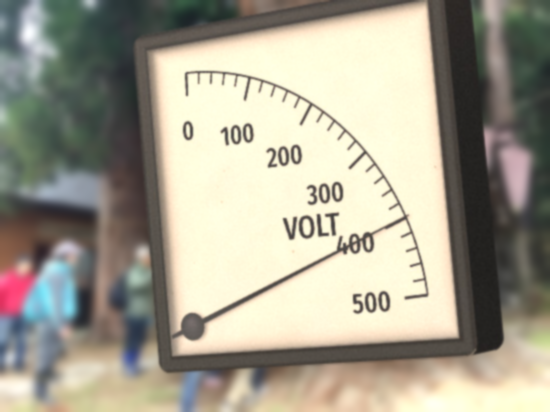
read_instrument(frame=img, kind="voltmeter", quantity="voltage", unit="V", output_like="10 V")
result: 400 V
